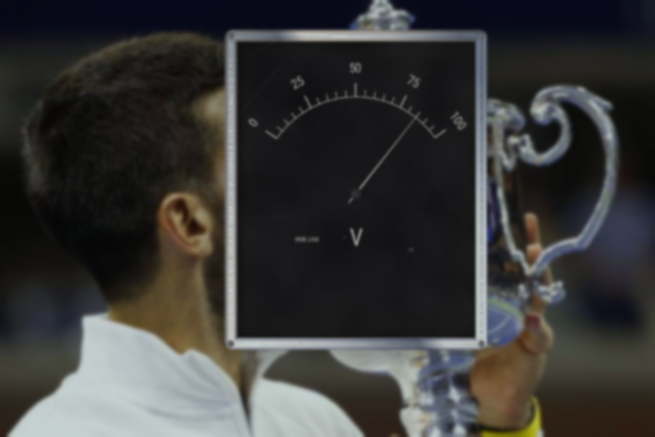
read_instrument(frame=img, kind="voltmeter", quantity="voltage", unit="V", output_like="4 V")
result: 85 V
